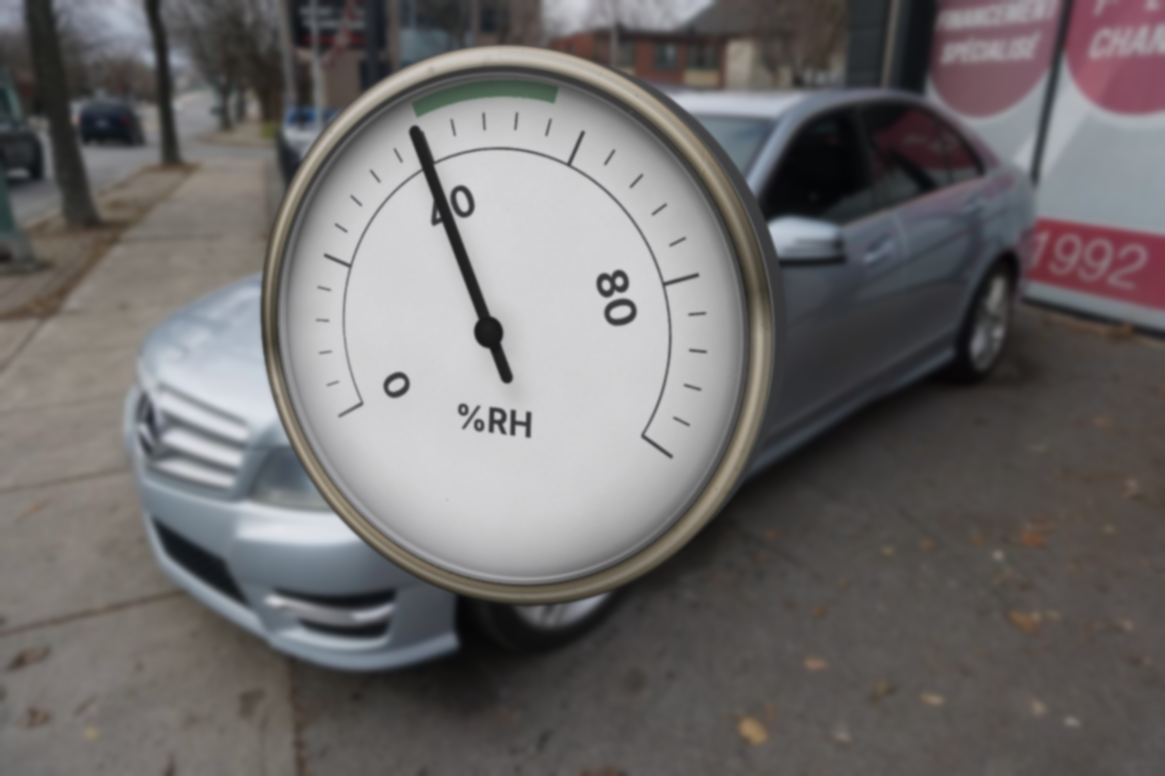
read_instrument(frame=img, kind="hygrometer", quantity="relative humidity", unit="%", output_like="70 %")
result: 40 %
